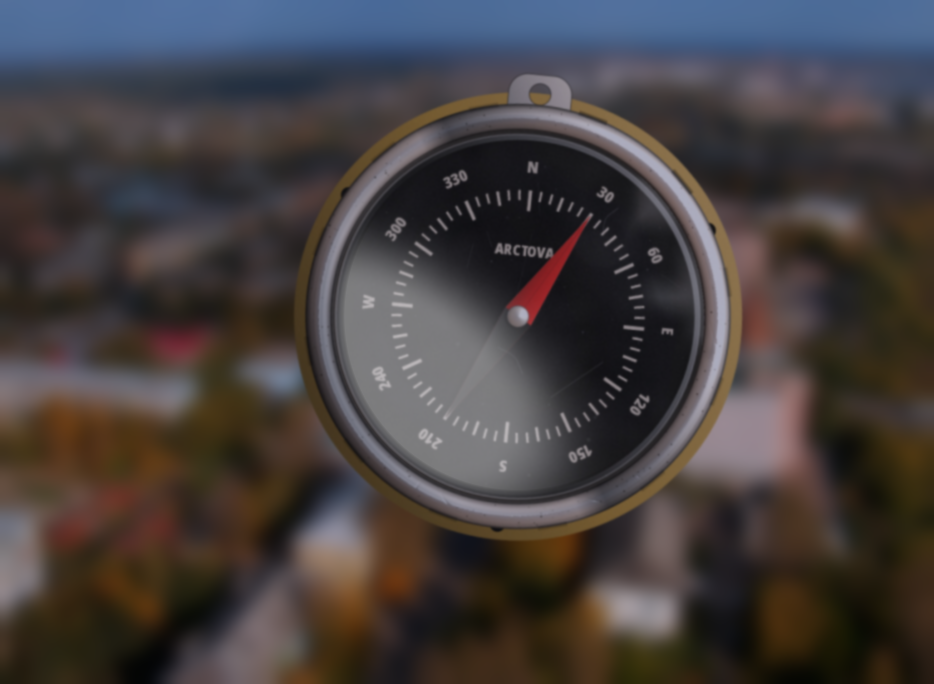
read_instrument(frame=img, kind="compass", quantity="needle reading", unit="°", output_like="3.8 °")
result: 30 °
